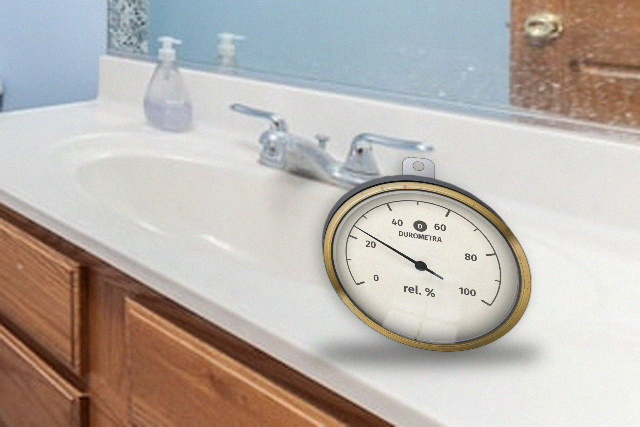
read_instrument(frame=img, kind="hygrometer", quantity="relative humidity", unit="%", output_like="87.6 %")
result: 25 %
